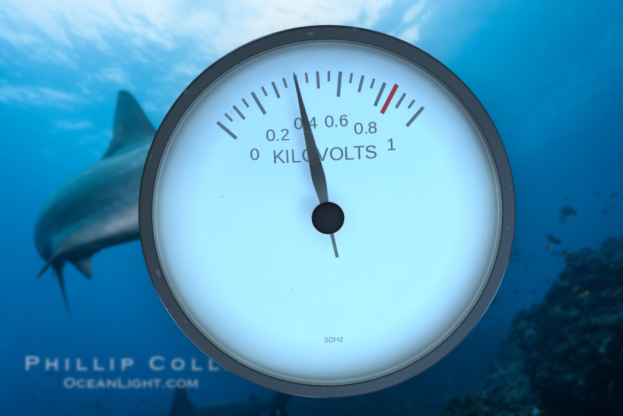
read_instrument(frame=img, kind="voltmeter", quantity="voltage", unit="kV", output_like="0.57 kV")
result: 0.4 kV
